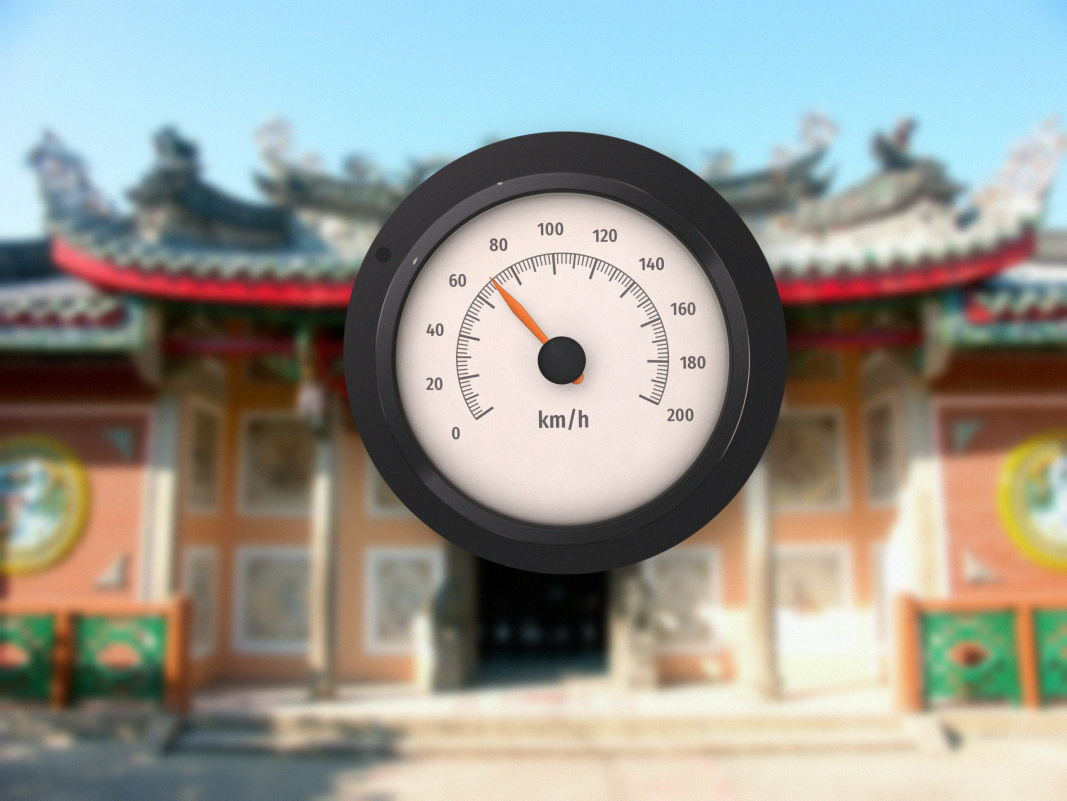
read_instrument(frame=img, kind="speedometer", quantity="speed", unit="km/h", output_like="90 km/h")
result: 70 km/h
